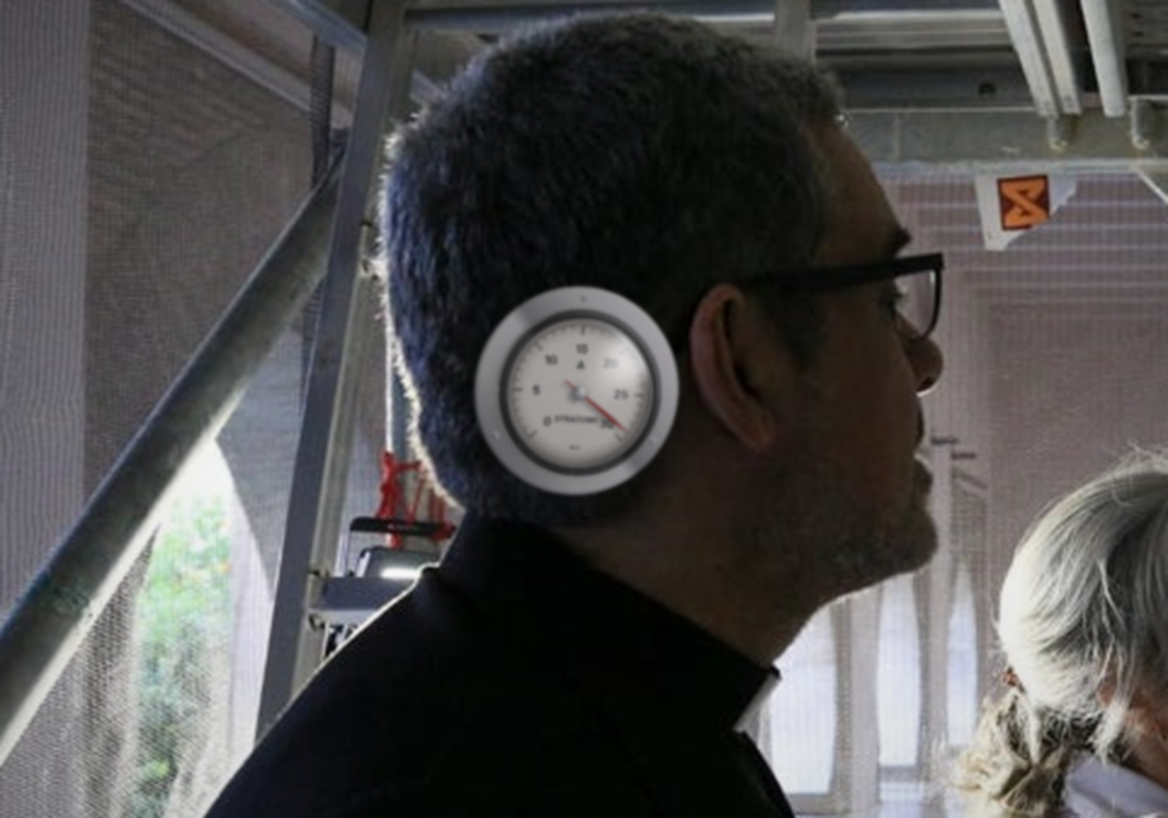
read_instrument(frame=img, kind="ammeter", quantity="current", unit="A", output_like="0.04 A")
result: 29 A
